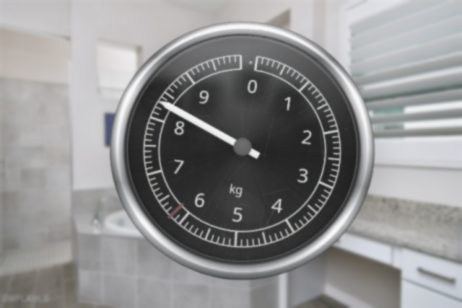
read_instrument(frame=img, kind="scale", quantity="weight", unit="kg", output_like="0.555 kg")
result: 8.3 kg
